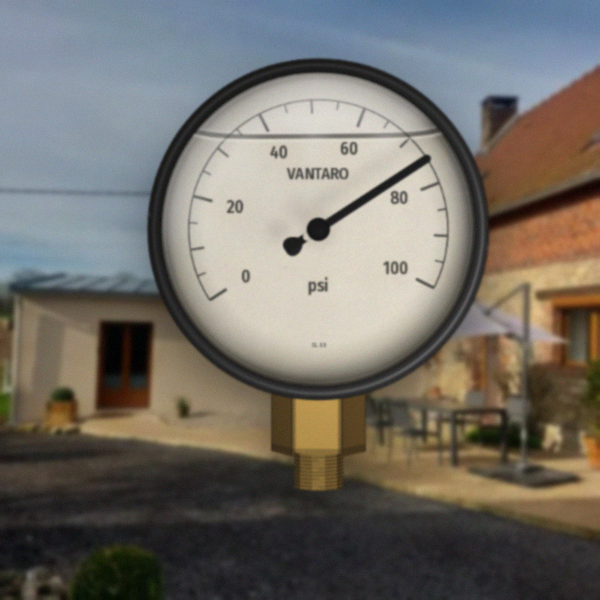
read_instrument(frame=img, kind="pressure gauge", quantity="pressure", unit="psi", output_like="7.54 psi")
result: 75 psi
